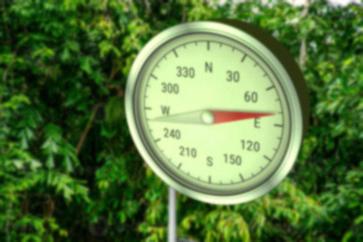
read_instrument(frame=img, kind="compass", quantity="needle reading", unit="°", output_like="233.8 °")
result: 80 °
